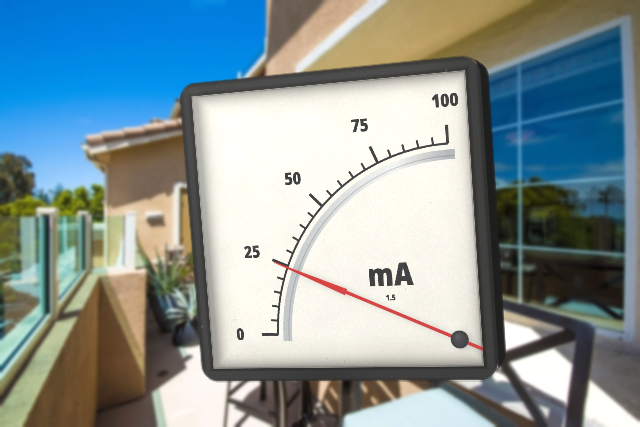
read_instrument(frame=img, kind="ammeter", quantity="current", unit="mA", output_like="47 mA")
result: 25 mA
